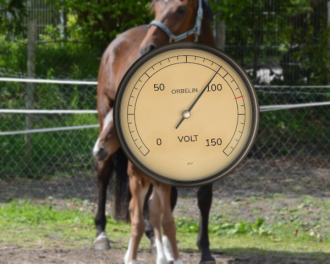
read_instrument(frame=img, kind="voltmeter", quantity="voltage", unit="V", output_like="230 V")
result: 95 V
